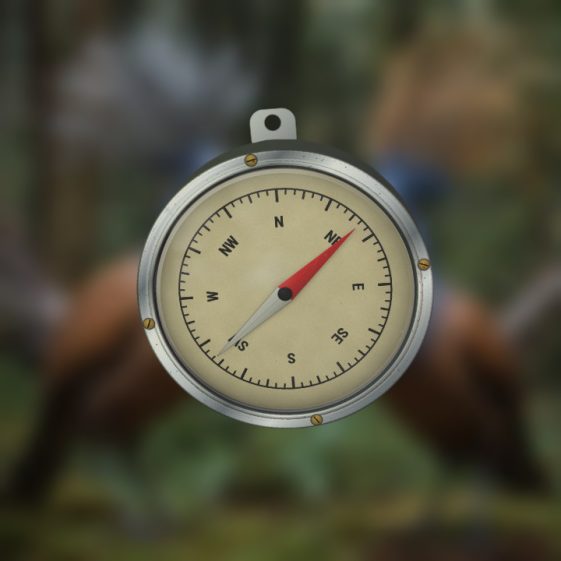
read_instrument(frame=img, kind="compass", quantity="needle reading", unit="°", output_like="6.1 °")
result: 50 °
